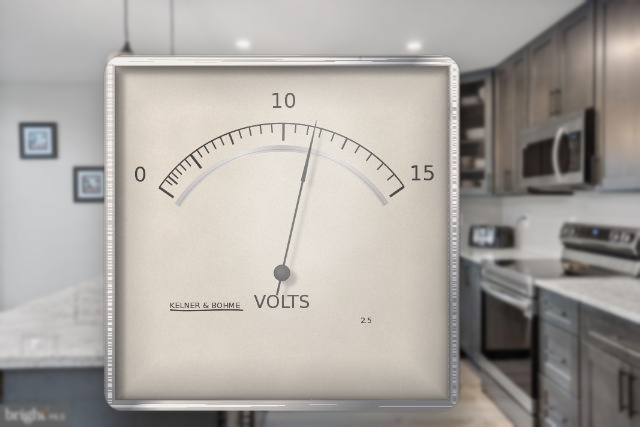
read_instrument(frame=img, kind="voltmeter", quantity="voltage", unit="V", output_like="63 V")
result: 11.25 V
